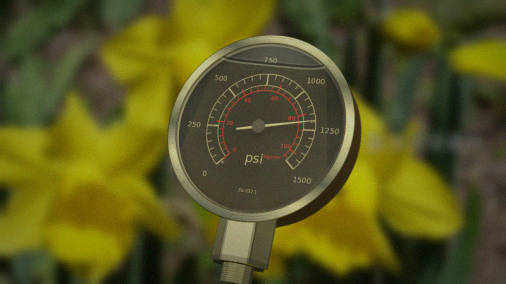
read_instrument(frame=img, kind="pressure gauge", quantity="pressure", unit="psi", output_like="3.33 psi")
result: 1200 psi
